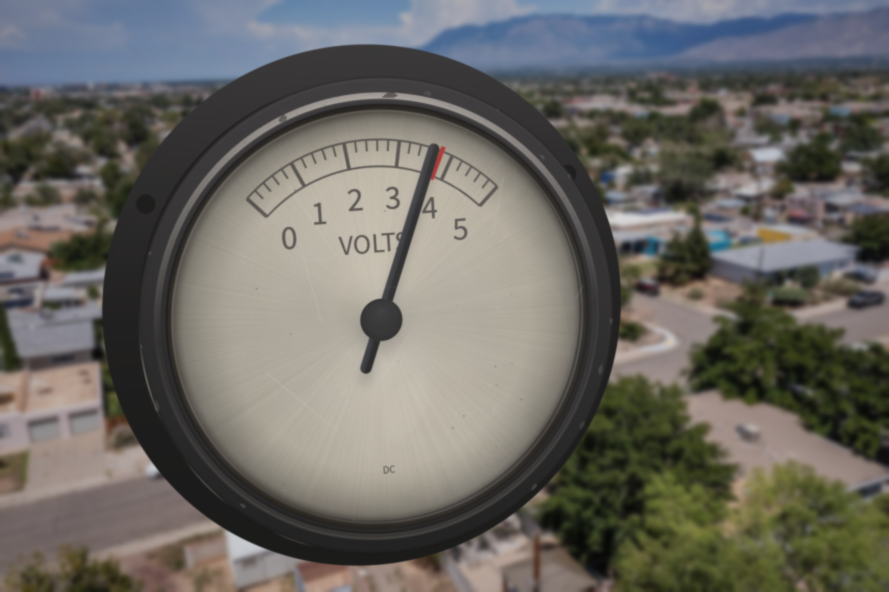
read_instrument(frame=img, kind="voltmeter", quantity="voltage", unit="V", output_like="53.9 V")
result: 3.6 V
